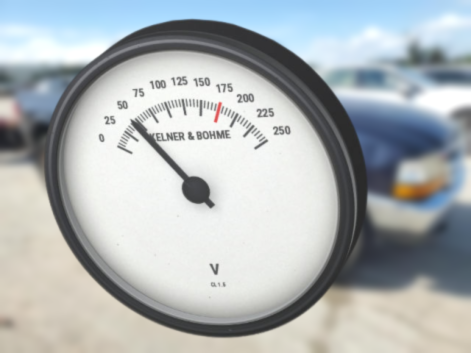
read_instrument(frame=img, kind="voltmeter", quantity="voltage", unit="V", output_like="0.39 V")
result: 50 V
